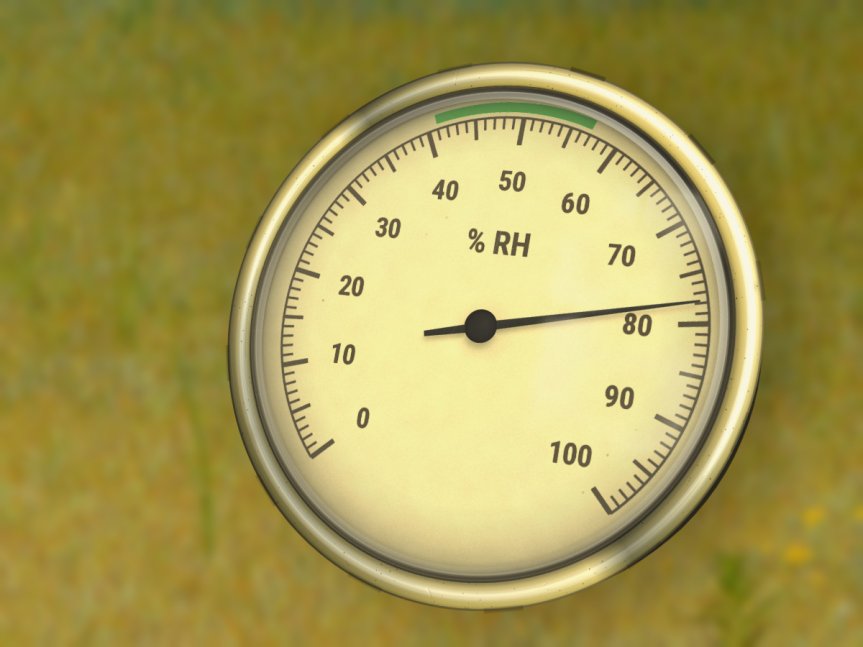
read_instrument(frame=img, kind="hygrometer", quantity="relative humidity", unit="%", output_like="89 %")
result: 78 %
